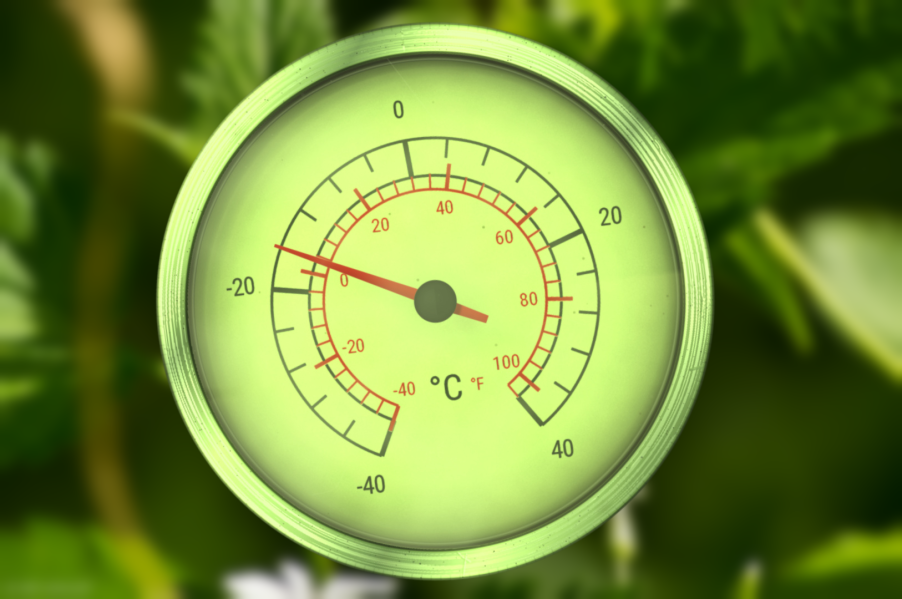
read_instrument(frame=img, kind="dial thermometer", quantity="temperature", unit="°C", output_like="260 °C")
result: -16 °C
